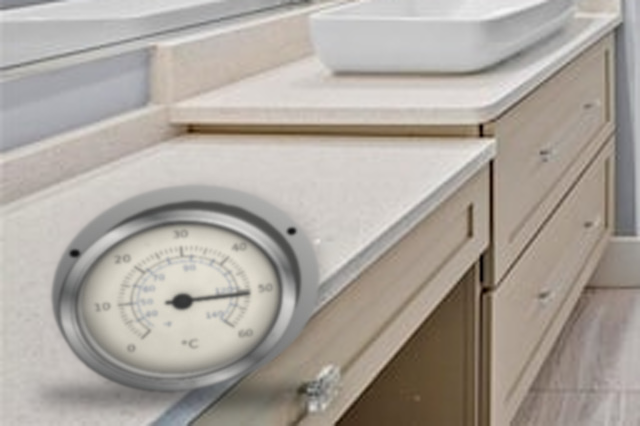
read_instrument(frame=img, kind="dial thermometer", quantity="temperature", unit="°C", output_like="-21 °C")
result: 50 °C
